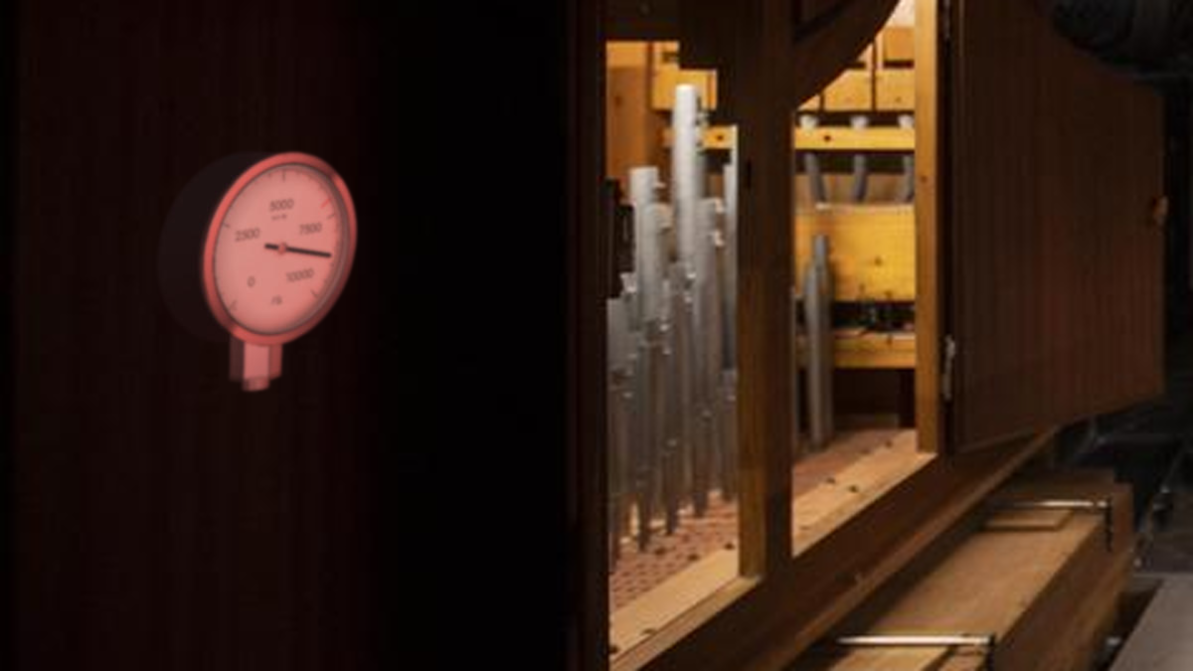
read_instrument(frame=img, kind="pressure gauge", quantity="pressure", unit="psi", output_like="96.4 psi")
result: 8750 psi
